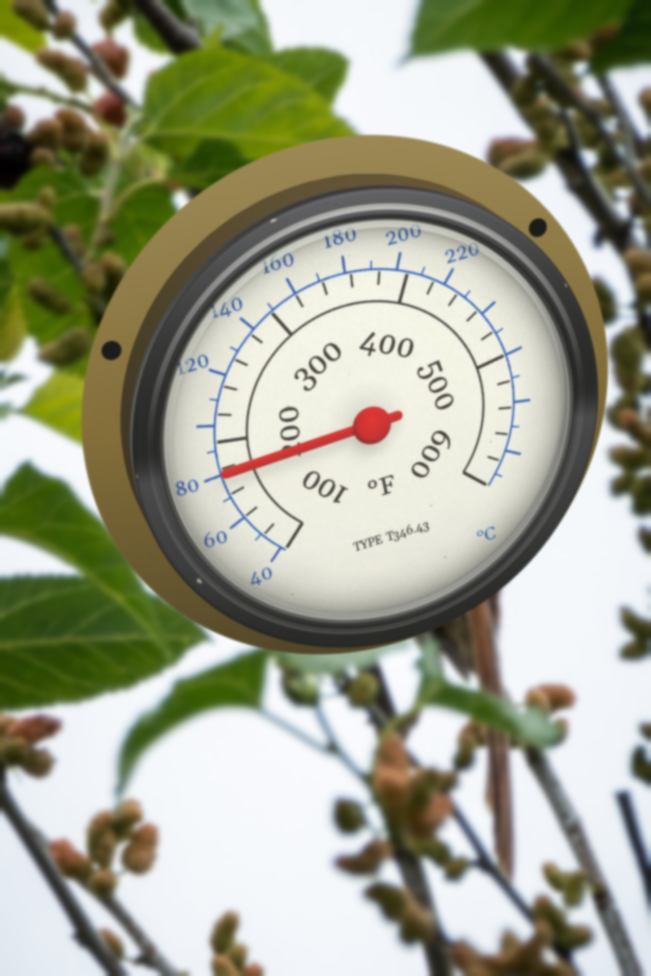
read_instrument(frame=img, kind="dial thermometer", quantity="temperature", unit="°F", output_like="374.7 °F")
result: 180 °F
